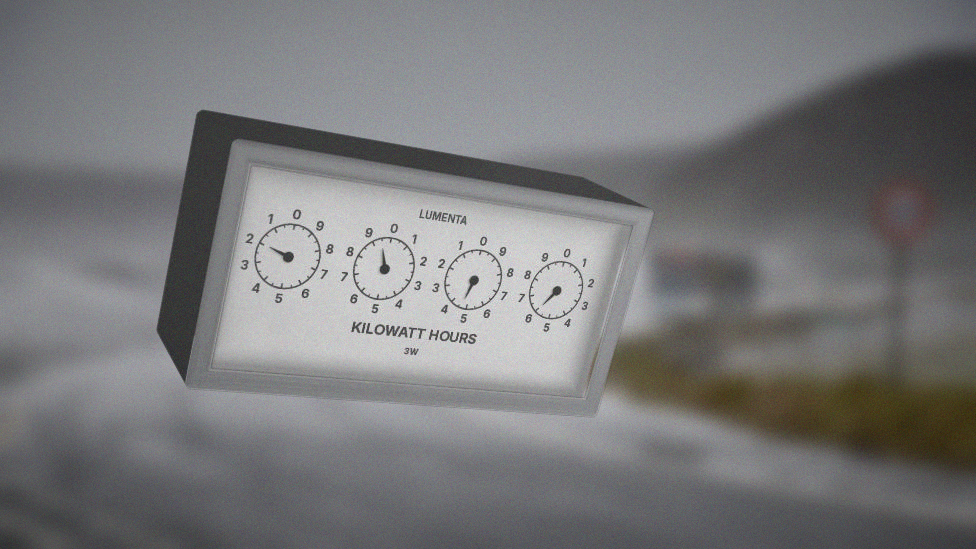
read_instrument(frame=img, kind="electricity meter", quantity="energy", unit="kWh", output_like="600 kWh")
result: 1946 kWh
